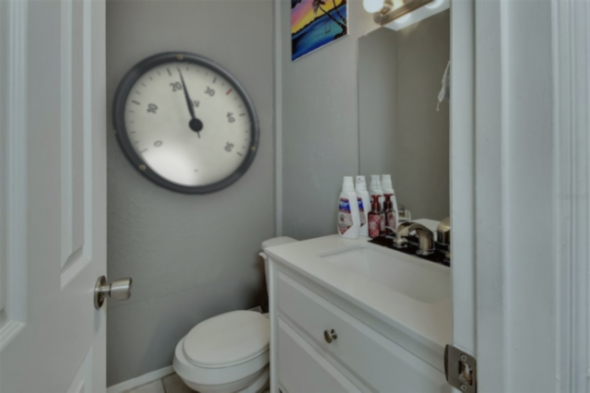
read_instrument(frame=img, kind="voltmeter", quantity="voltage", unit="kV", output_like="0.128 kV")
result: 22 kV
